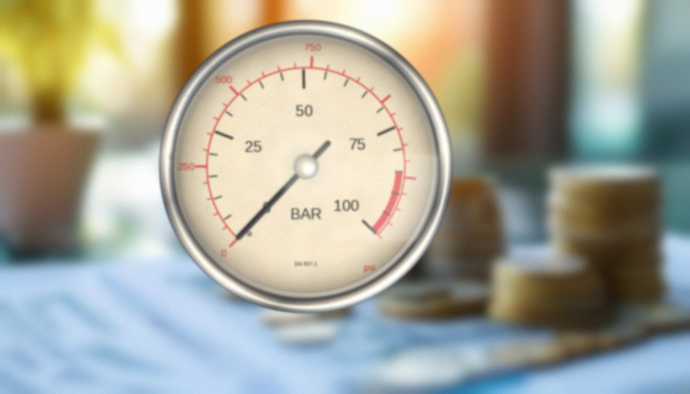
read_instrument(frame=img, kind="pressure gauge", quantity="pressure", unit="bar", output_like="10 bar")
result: 0 bar
